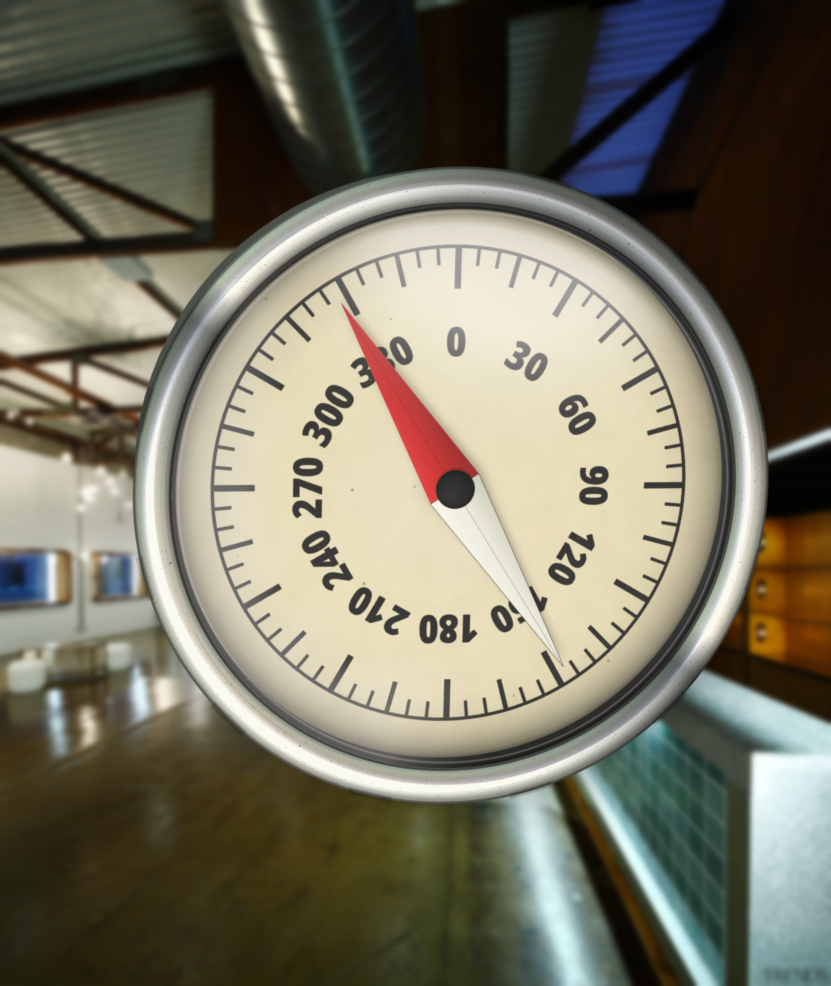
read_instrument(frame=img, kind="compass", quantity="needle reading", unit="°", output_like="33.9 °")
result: 327.5 °
